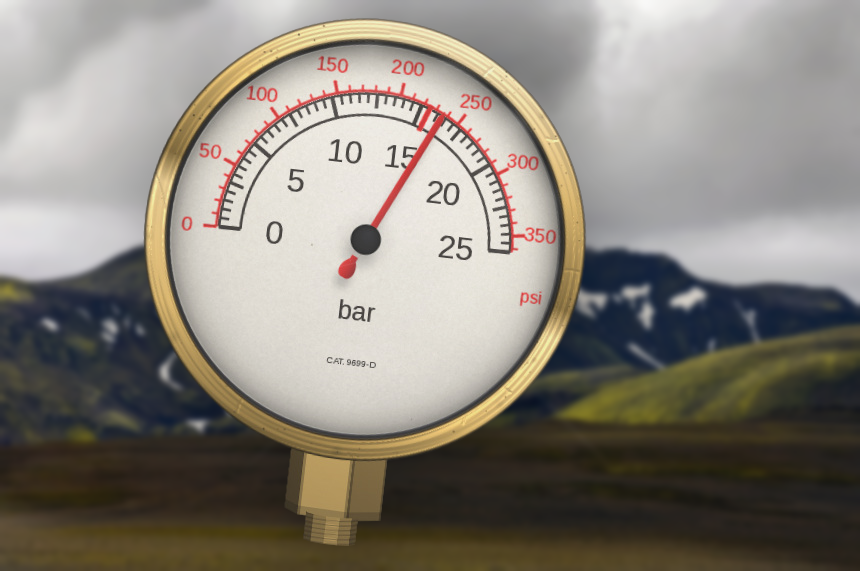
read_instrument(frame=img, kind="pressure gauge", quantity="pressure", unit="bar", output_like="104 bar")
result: 16.25 bar
